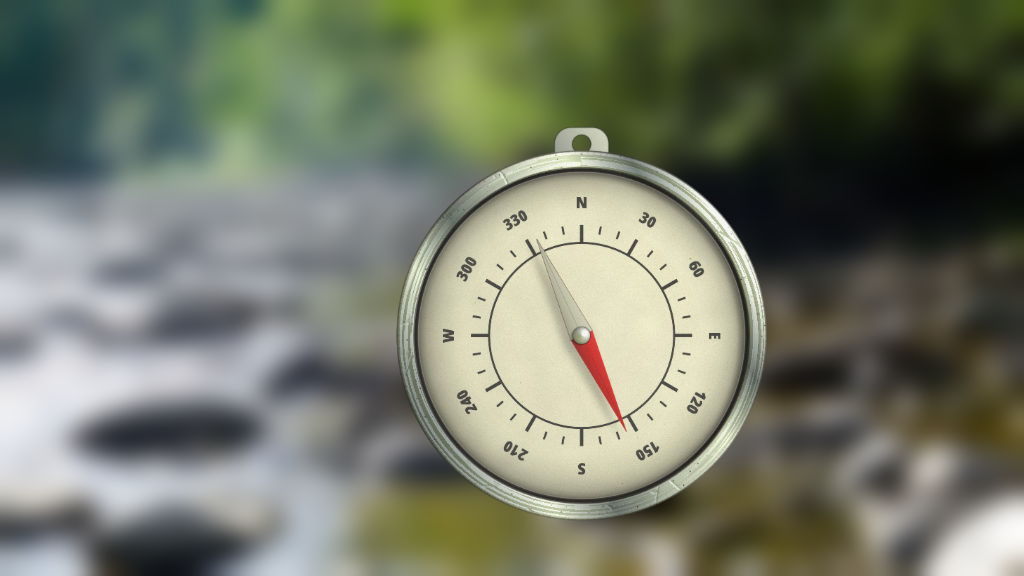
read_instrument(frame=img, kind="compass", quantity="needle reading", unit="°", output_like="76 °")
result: 155 °
